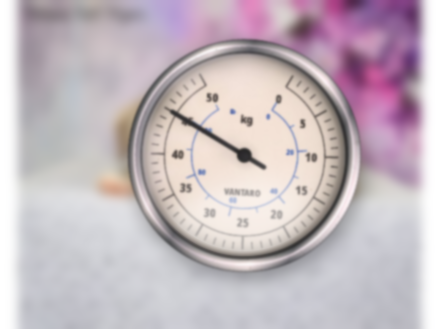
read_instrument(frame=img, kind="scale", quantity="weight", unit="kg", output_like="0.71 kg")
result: 45 kg
